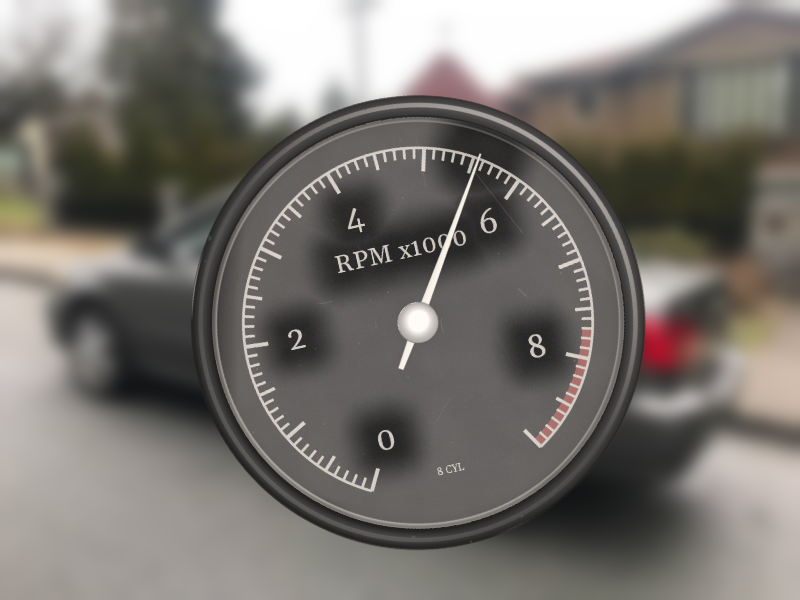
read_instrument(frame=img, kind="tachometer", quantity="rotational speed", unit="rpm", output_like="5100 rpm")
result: 5550 rpm
